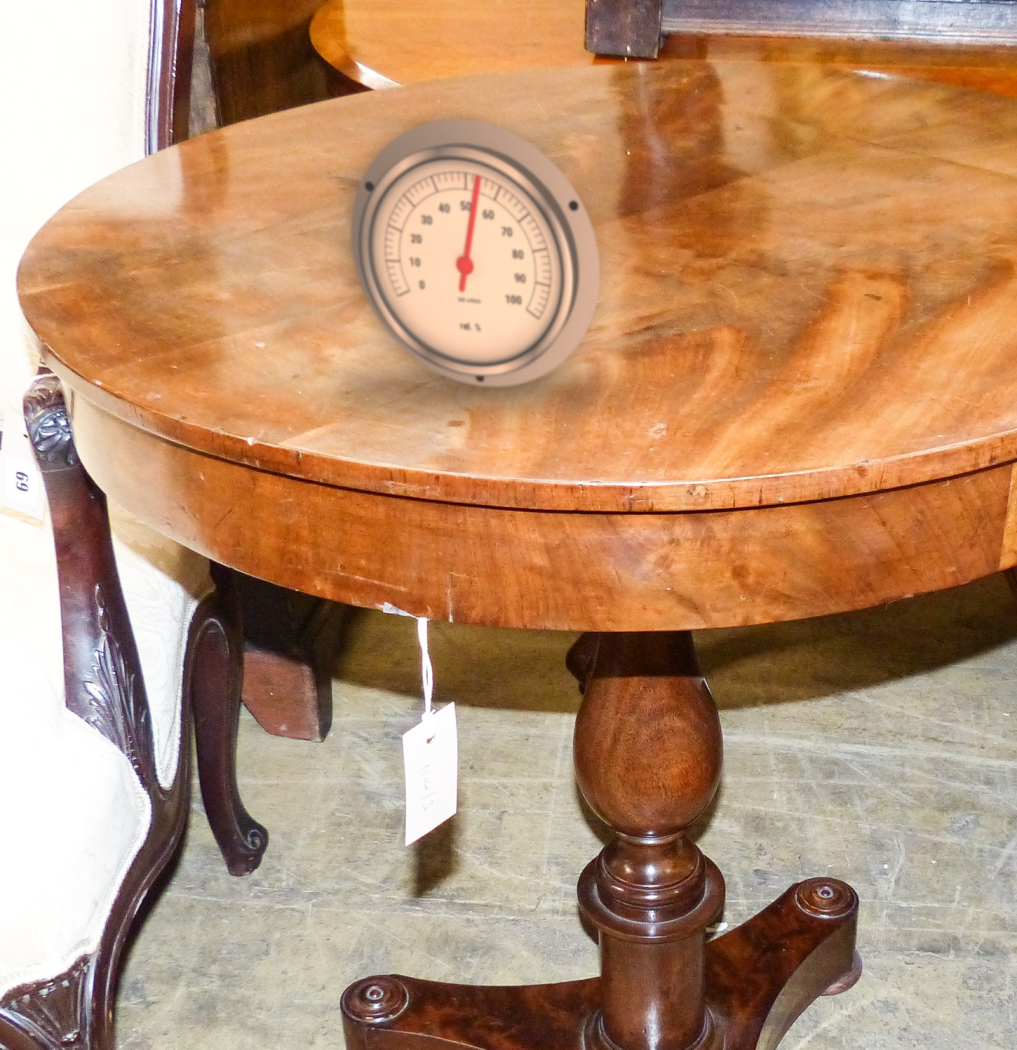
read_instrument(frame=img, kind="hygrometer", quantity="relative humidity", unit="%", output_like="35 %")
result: 54 %
